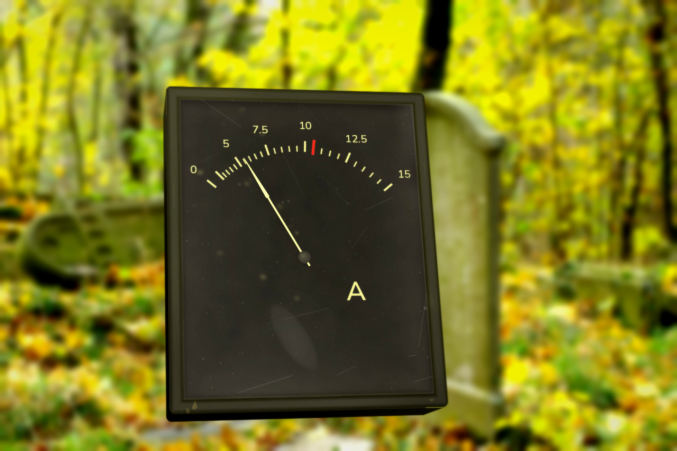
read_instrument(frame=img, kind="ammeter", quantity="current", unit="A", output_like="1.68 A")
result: 5.5 A
